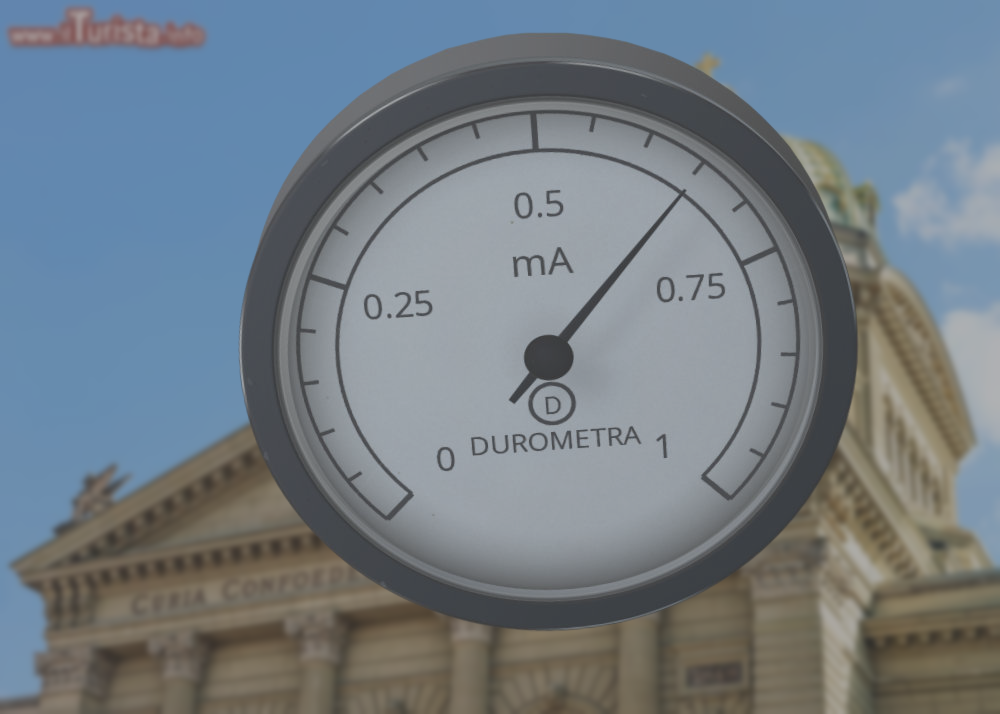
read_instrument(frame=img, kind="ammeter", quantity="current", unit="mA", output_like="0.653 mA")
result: 0.65 mA
